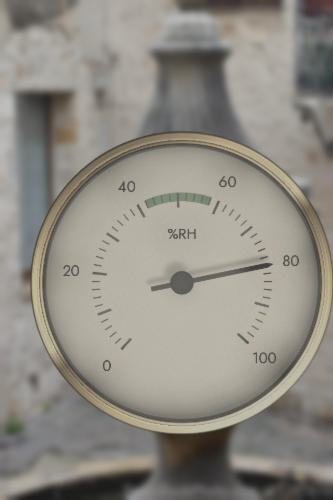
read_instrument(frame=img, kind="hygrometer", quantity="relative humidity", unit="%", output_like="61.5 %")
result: 80 %
